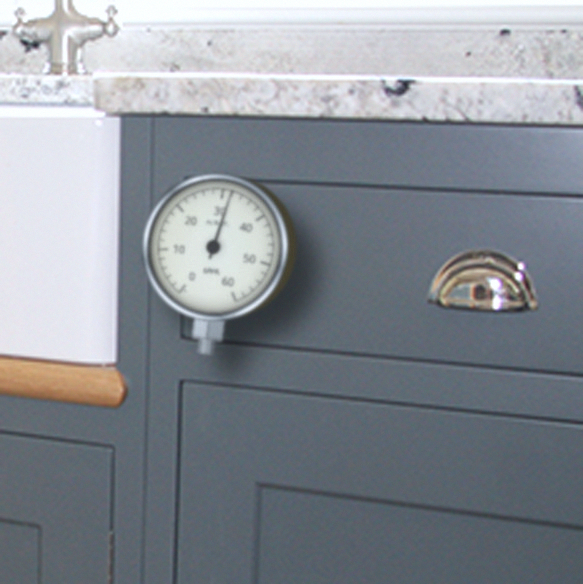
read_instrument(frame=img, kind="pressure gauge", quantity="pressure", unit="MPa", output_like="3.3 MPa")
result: 32 MPa
